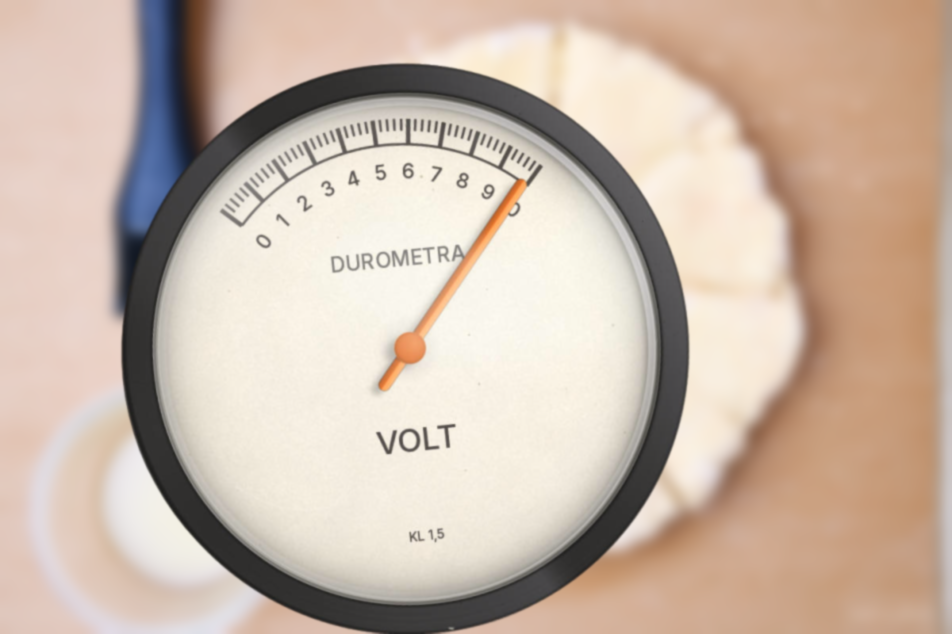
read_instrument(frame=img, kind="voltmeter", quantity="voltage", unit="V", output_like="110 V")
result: 9.8 V
